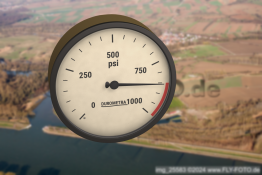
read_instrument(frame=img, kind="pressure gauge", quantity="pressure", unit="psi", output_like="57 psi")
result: 850 psi
